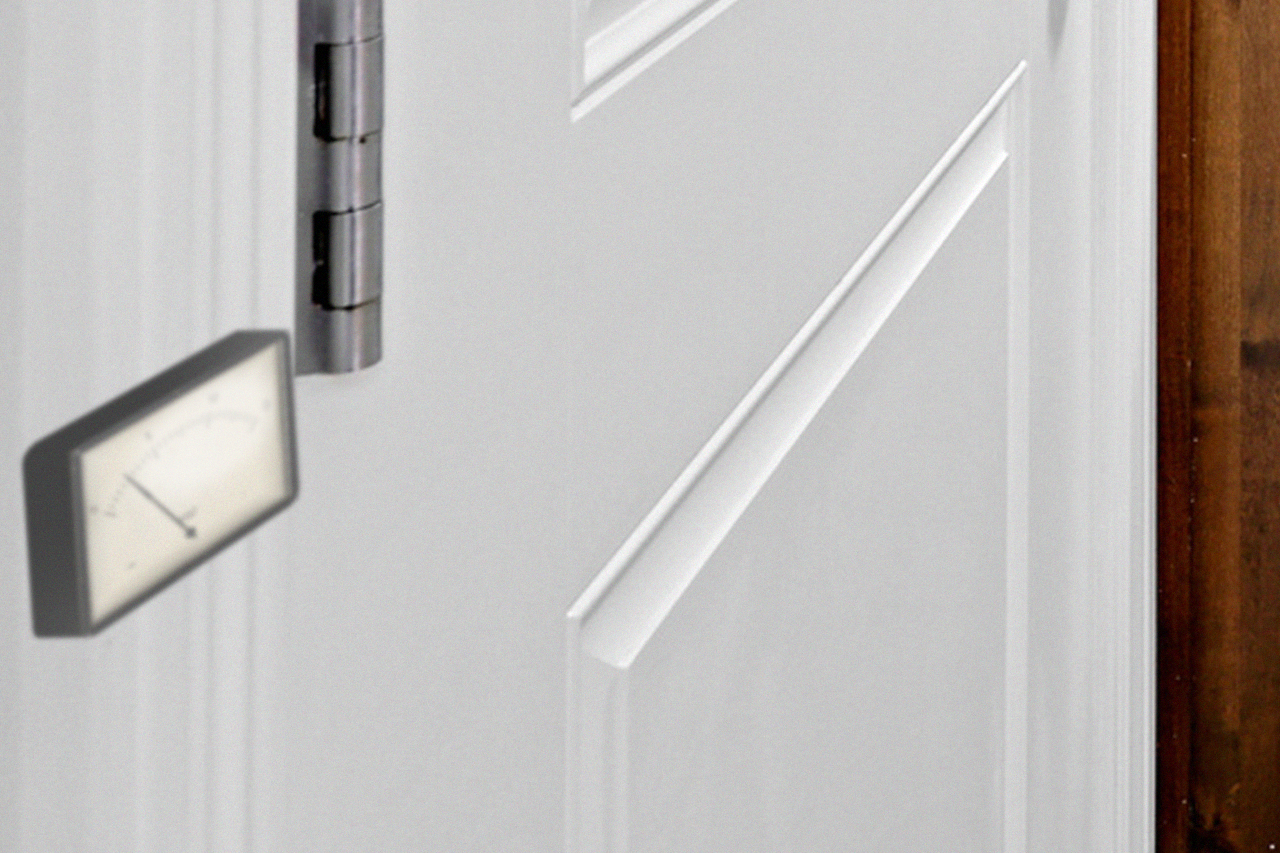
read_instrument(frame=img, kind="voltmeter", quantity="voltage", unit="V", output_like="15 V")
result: 2.5 V
